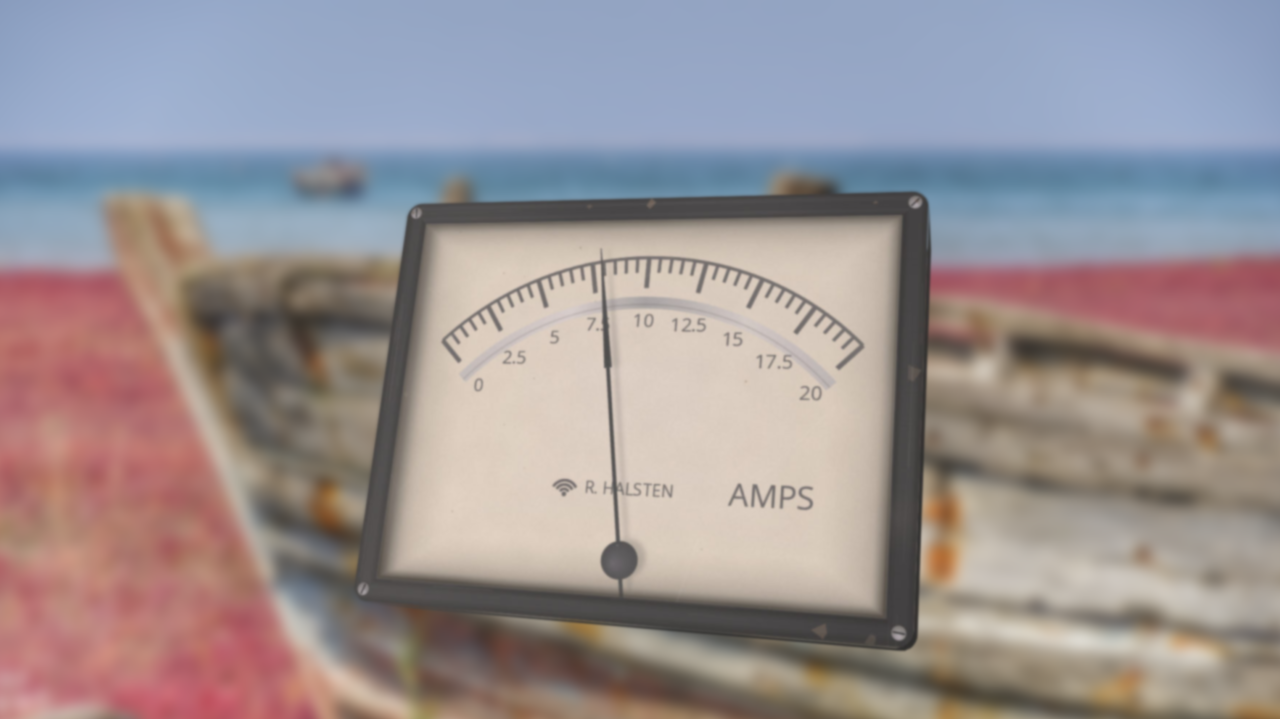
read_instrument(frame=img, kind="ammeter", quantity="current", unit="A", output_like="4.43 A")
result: 8 A
